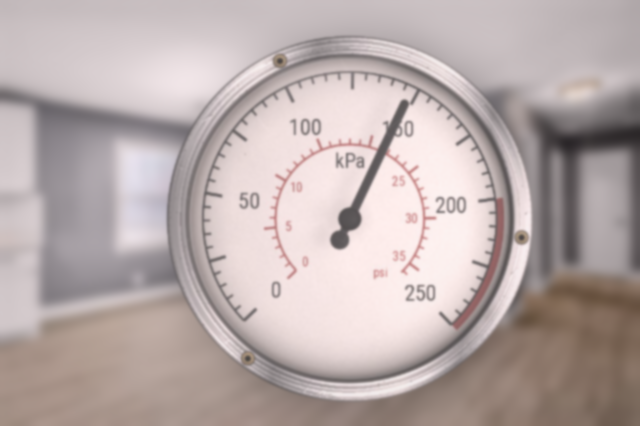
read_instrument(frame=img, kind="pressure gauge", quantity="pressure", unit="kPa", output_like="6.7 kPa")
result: 147.5 kPa
